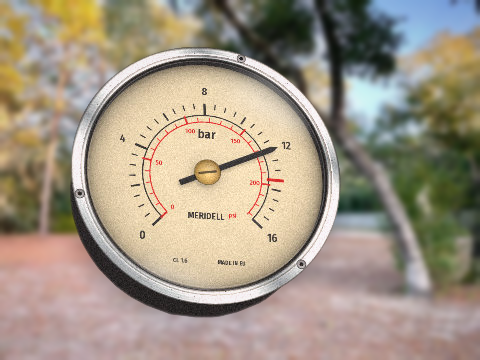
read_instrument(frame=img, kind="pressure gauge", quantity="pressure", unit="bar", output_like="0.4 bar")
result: 12 bar
